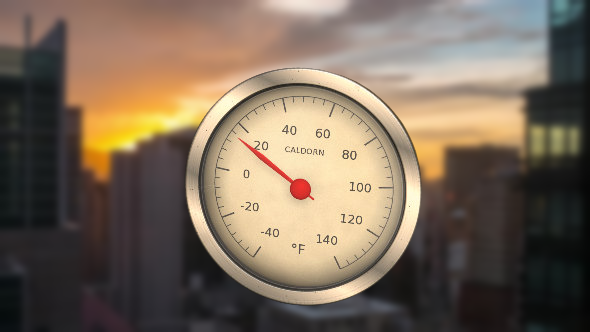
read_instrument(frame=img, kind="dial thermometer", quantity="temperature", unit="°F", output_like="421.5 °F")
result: 16 °F
